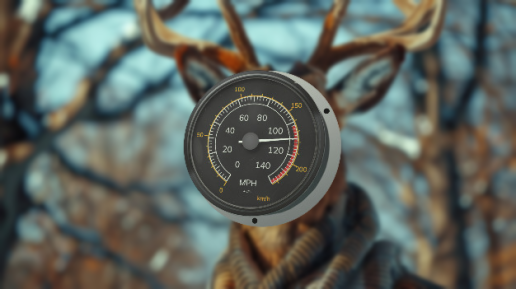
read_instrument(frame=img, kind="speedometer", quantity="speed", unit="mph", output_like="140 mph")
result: 110 mph
